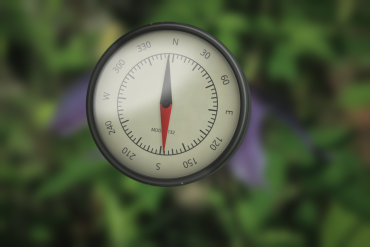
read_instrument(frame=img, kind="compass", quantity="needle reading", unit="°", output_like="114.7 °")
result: 175 °
